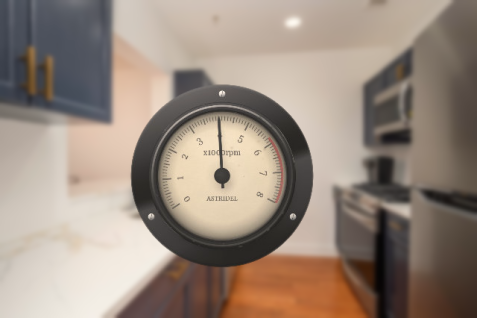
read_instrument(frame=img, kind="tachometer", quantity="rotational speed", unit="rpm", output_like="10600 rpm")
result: 4000 rpm
